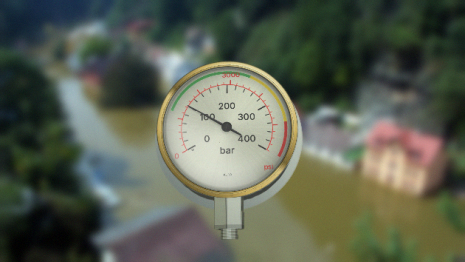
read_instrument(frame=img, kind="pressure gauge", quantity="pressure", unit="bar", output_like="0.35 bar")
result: 100 bar
